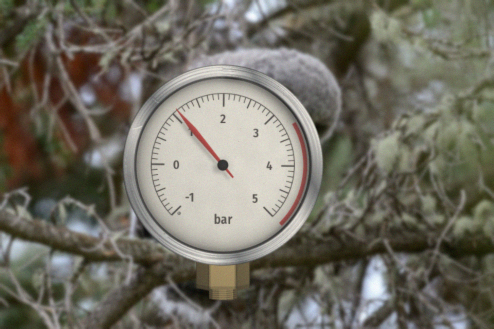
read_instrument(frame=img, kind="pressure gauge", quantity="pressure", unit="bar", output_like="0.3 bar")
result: 1.1 bar
